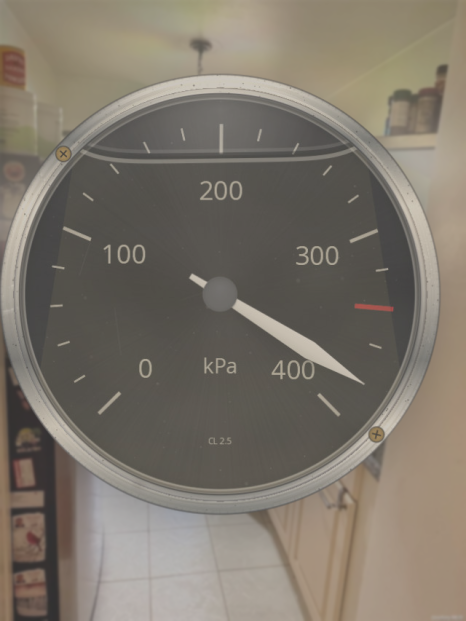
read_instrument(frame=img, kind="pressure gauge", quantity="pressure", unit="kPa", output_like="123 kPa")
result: 380 kPa
